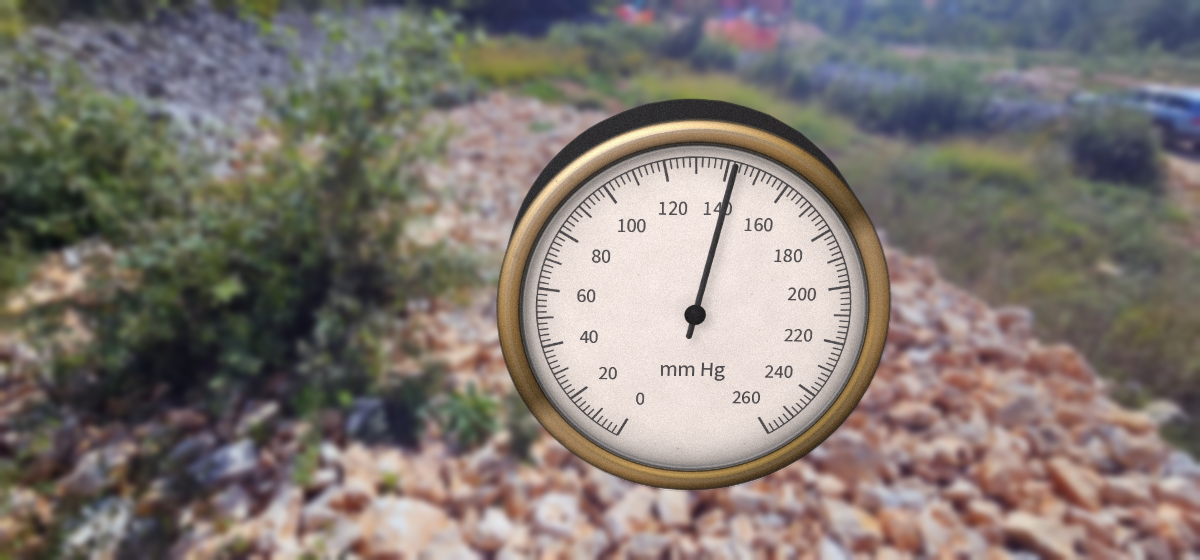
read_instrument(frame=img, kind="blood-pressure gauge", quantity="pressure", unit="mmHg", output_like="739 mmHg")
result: 142 mmHg
